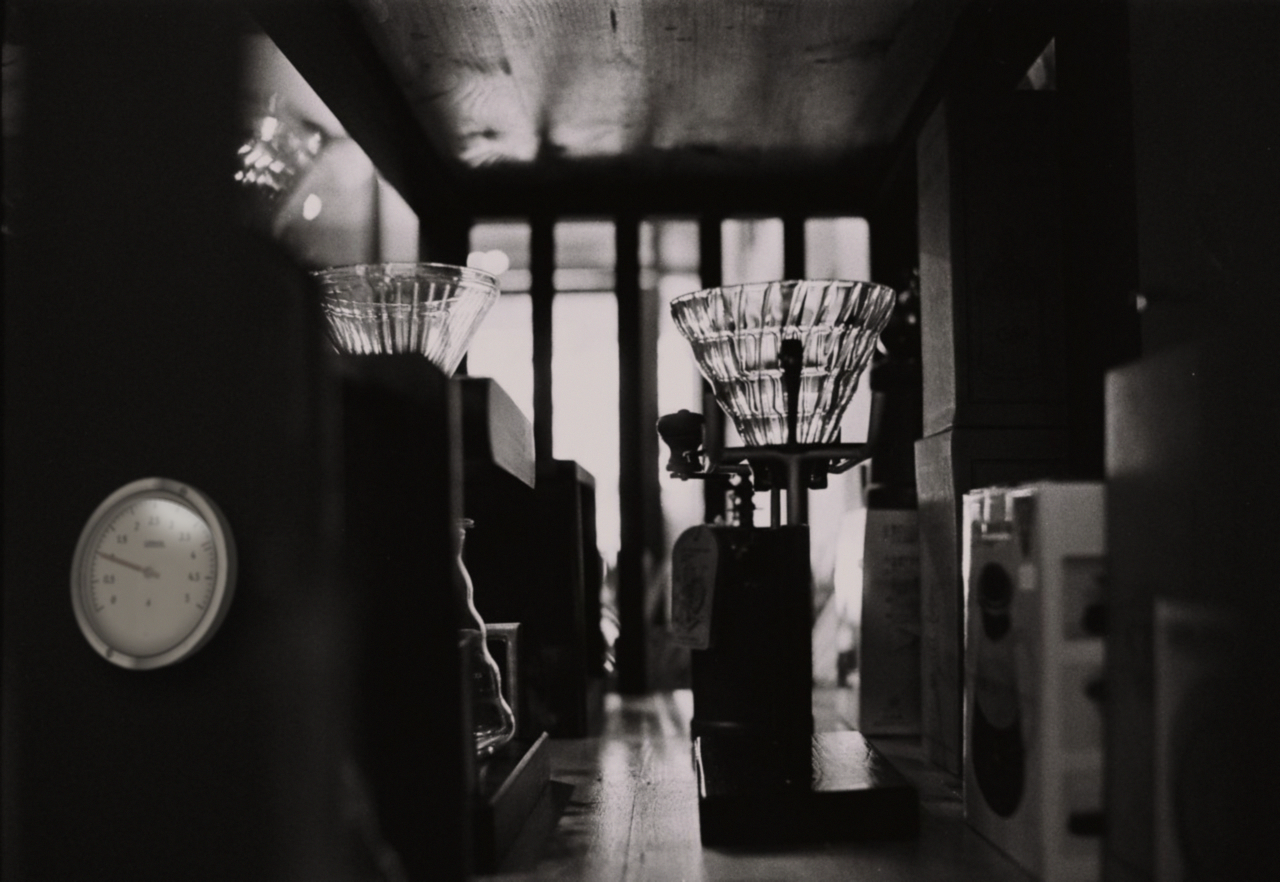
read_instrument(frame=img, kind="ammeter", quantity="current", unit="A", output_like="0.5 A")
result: 1 A
